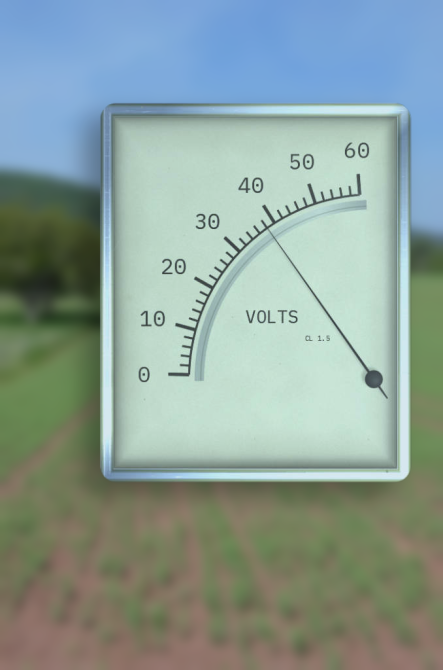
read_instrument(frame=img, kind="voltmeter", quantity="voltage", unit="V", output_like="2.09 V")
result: 38 V
